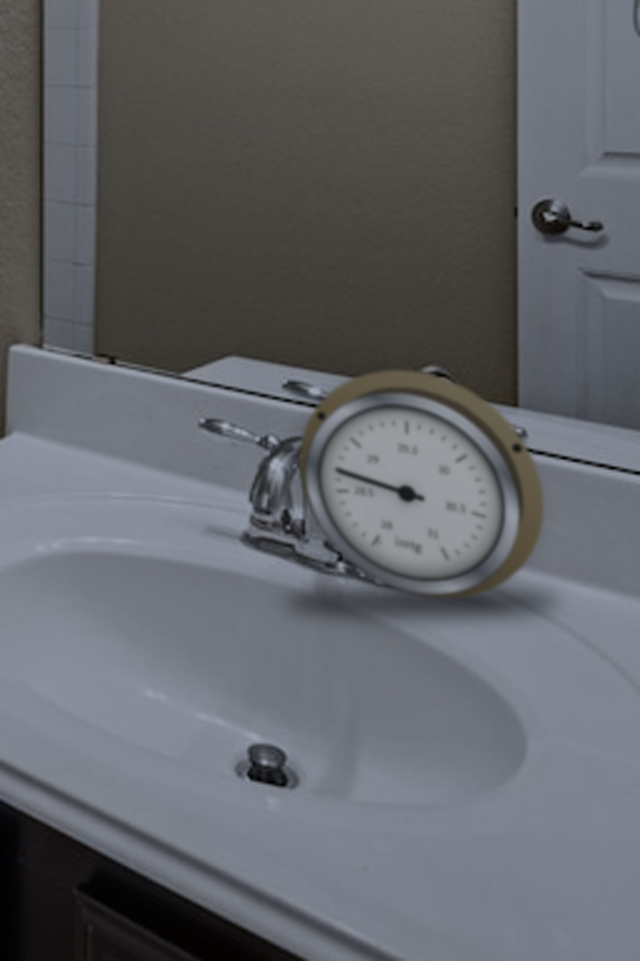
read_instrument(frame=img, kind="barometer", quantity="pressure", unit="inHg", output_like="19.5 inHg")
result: 28.7 inHg
